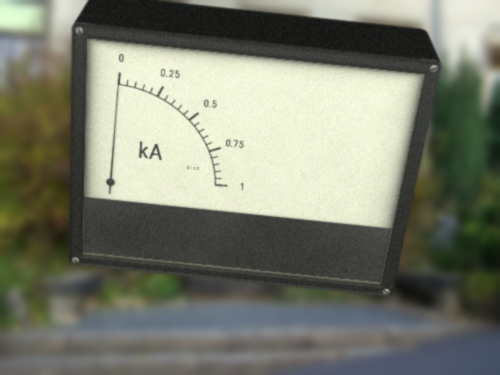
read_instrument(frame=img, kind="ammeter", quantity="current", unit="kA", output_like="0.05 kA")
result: 0 kA
